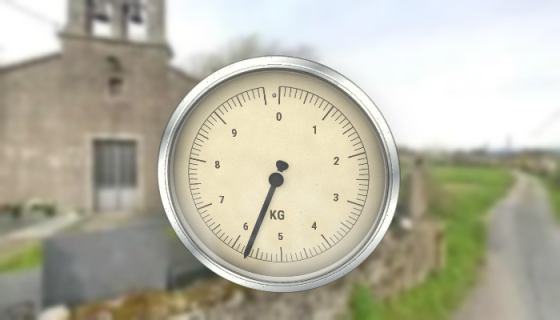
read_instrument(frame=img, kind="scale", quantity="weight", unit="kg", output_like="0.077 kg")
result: 5.7 kg
